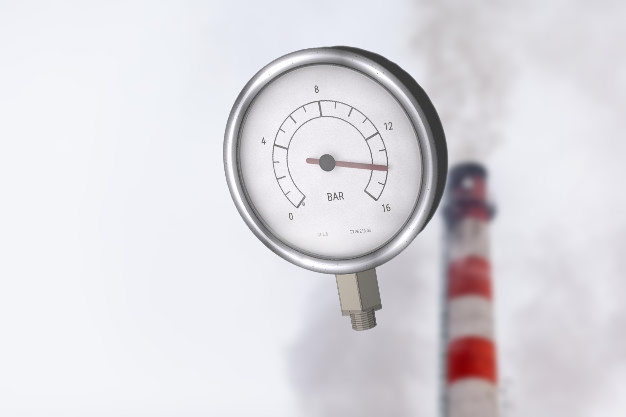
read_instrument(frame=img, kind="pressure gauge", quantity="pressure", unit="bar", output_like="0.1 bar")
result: 14 bar
